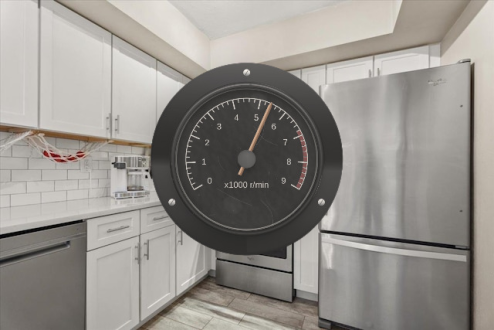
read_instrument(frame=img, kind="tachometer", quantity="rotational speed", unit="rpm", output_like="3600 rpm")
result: 5400 rpm
